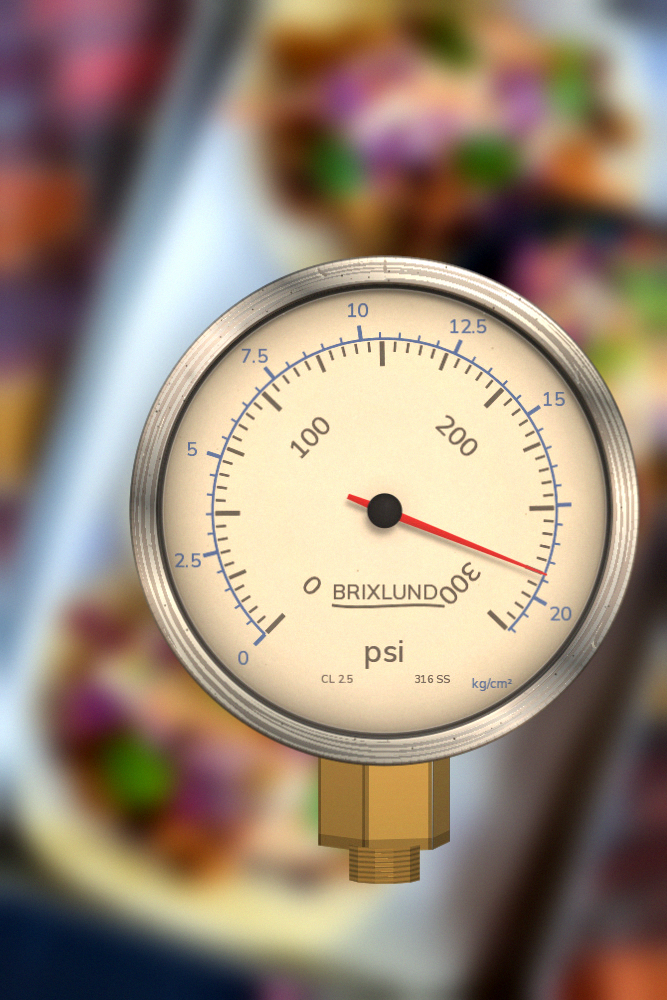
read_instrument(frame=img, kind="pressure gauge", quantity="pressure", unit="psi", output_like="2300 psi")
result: 275 psi
